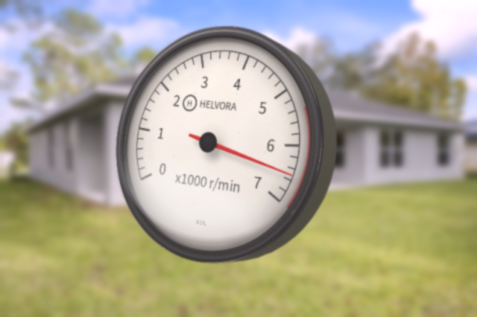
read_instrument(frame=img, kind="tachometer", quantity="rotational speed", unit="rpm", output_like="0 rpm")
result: 6500 rpm
